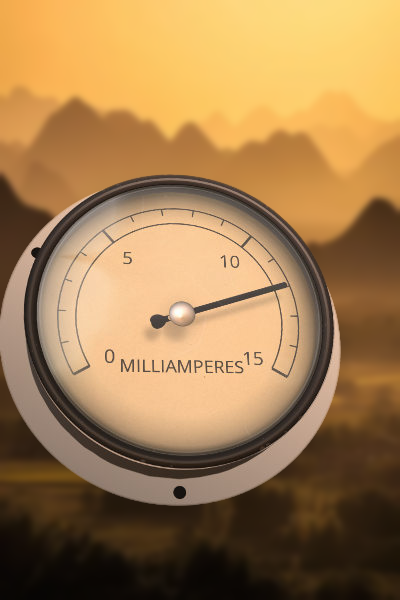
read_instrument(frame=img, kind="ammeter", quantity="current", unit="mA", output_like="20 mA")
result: 12 mA
